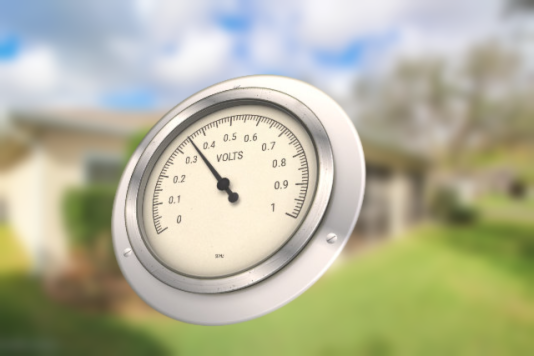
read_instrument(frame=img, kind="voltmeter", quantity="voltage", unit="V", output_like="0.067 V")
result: 0.35 V
